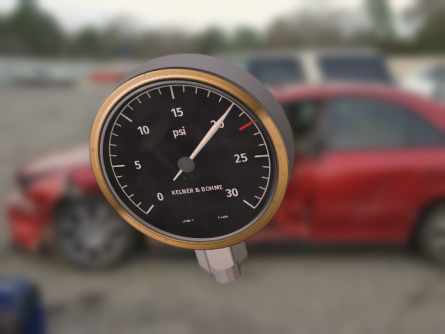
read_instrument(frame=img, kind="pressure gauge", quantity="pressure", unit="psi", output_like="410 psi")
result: 20 psi
